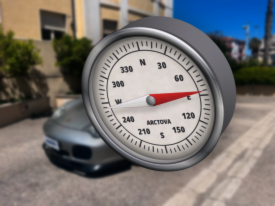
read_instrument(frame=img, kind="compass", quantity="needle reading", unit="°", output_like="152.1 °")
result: 85 °
